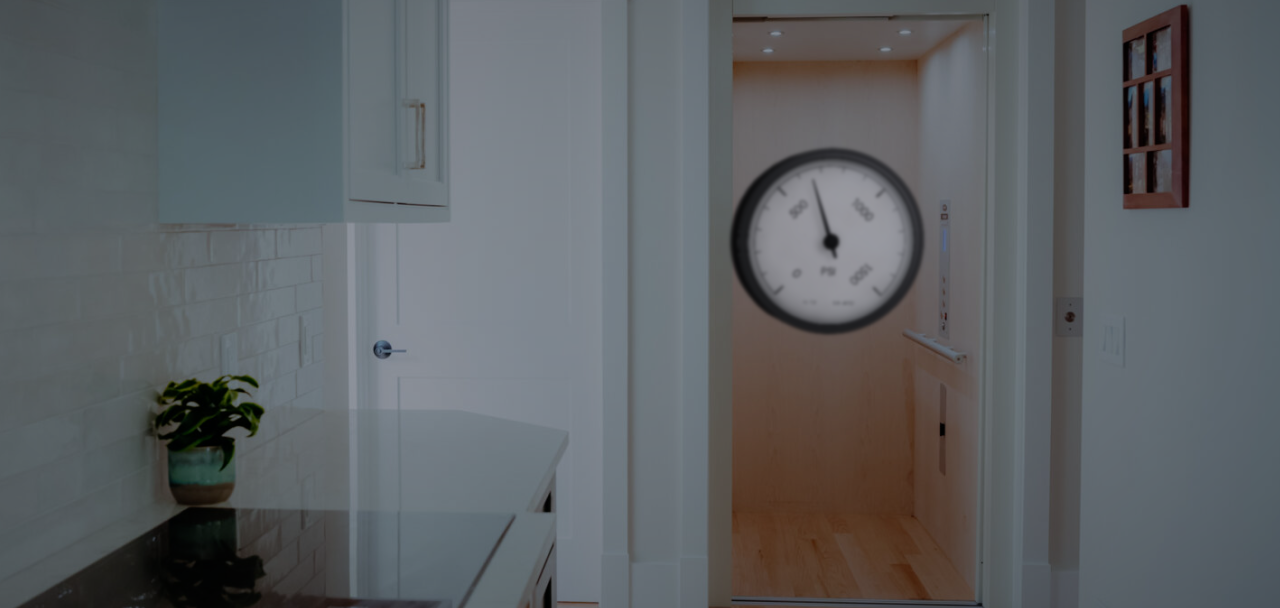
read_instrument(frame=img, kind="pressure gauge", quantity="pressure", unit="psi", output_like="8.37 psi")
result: 650 psi
